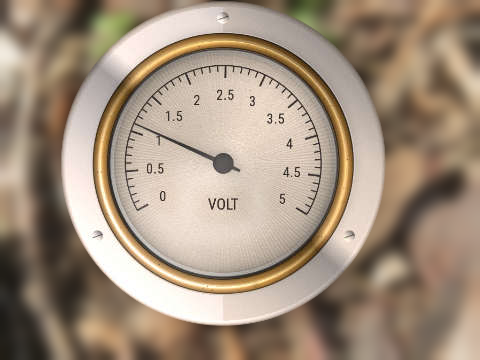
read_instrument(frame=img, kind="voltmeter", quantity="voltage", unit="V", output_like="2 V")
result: 1.1 V
